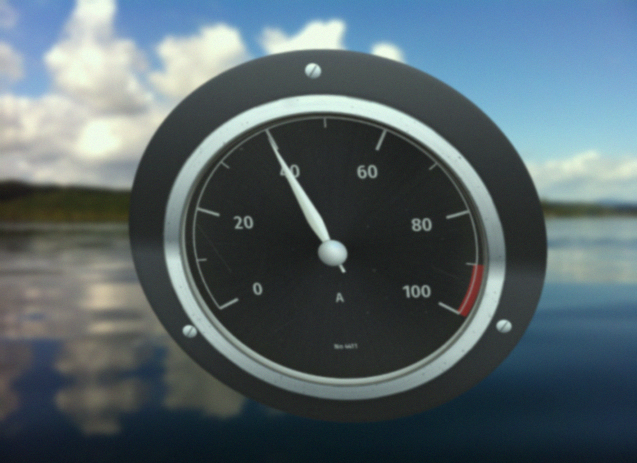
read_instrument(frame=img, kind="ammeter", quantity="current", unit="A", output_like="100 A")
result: 40 A
